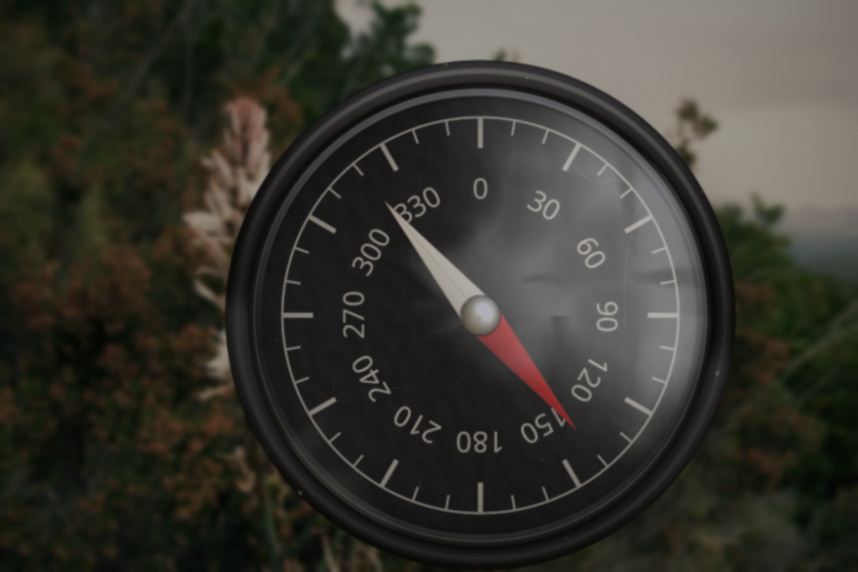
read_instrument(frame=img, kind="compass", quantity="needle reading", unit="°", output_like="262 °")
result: 140 °
